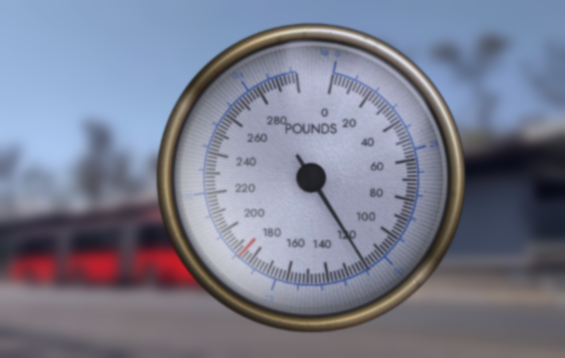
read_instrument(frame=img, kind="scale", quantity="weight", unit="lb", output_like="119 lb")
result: 120 lb
